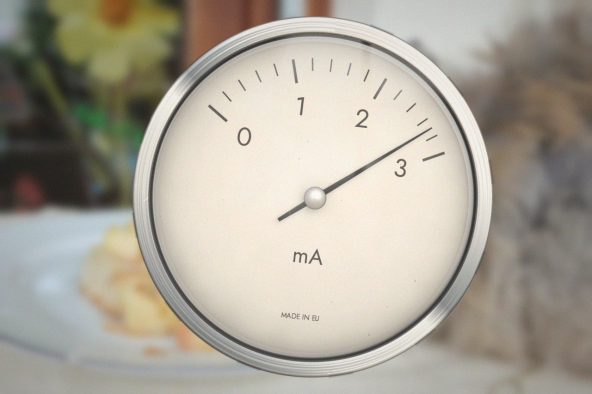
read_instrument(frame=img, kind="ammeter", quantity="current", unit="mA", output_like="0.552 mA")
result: 2.7 mA
